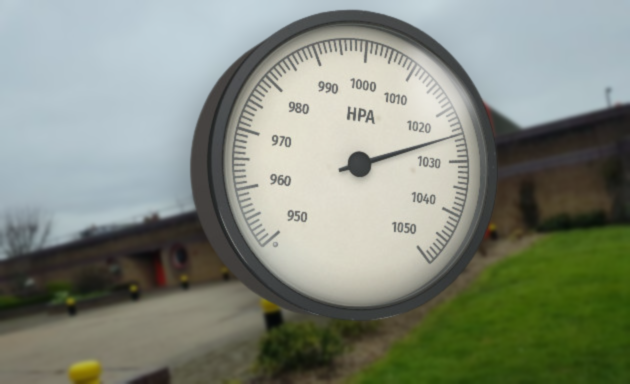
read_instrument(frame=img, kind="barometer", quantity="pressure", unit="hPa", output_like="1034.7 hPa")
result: 1025 hPa
